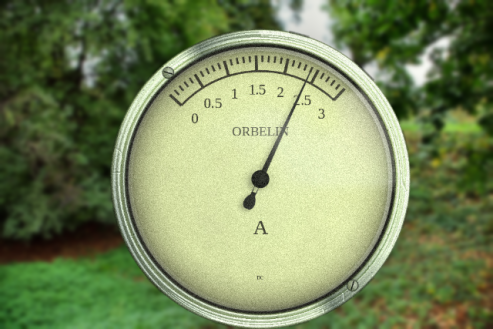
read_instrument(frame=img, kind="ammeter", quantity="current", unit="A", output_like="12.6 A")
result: 2.4 A
